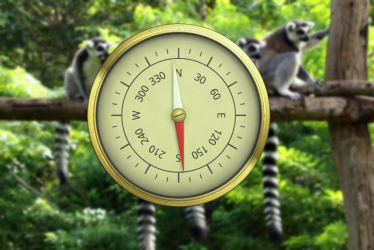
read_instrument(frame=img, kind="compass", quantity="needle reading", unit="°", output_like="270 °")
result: 175 °
